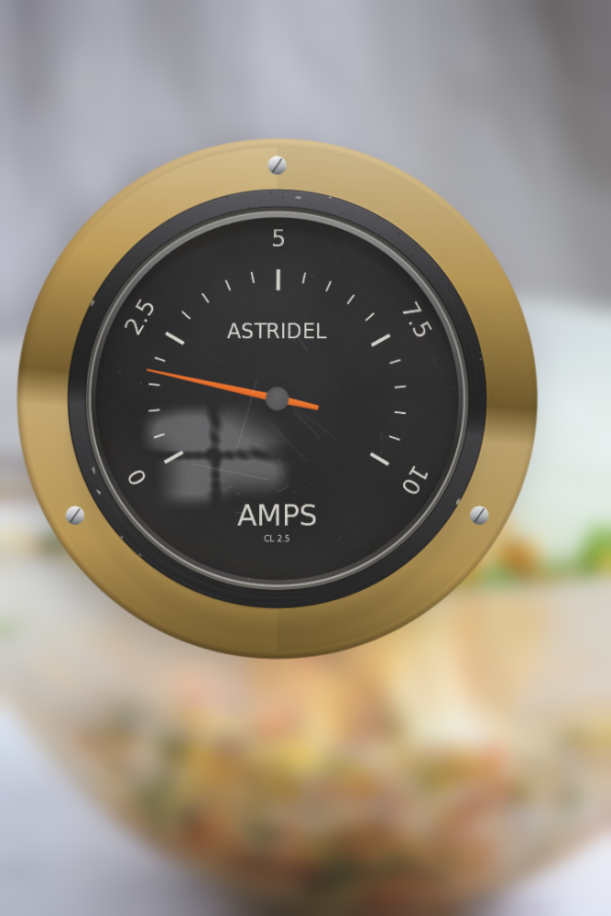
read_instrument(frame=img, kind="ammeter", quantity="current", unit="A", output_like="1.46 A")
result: 1.75 A
